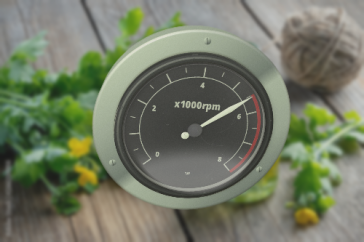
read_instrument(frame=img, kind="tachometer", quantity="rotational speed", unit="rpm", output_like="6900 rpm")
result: 5500 rpm
